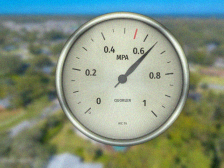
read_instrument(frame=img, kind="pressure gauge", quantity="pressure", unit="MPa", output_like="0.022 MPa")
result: 0.65 MPa
